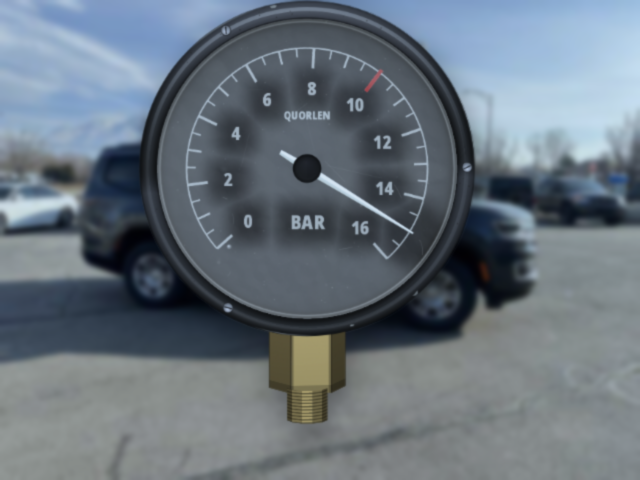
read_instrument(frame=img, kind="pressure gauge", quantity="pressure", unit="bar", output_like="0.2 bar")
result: 15 bar
